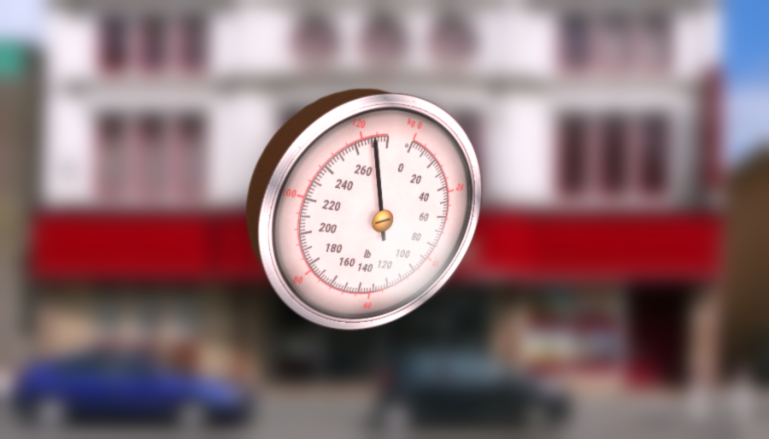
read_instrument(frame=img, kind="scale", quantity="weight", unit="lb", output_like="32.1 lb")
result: 270 lb
